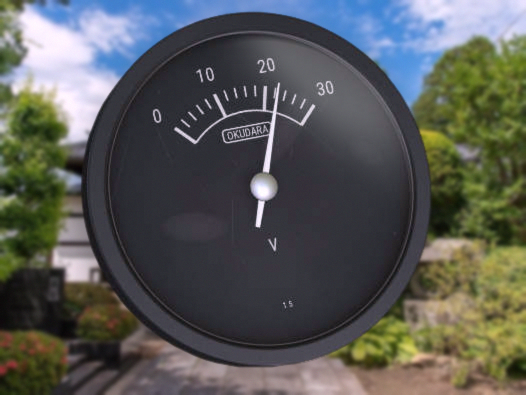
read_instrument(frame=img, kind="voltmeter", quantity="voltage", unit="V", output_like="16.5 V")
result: 22 V
